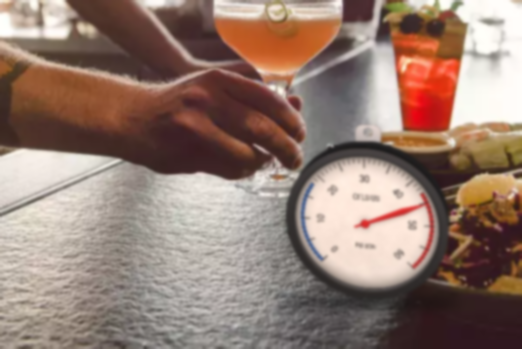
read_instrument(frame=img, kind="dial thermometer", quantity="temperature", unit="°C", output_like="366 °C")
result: 45 °C
